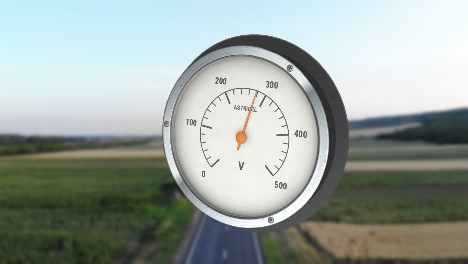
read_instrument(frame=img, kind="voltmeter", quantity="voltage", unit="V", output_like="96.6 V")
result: 280 V
